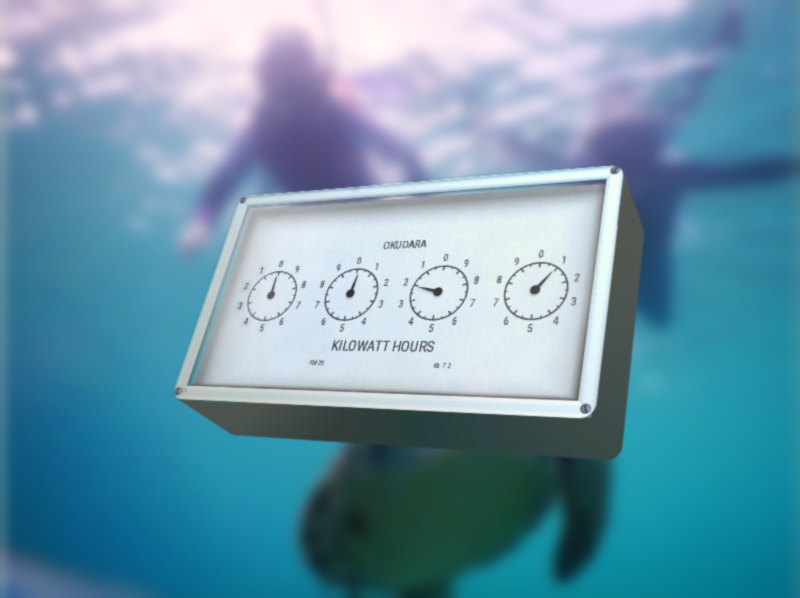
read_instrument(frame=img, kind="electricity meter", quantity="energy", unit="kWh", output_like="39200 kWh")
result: 21 kWh
